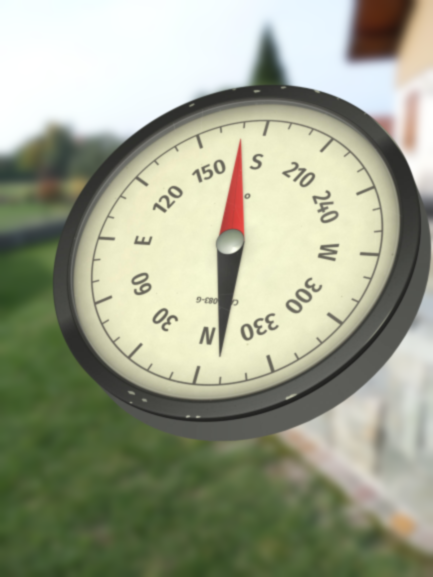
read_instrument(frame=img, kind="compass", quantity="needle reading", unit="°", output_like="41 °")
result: 170 °
